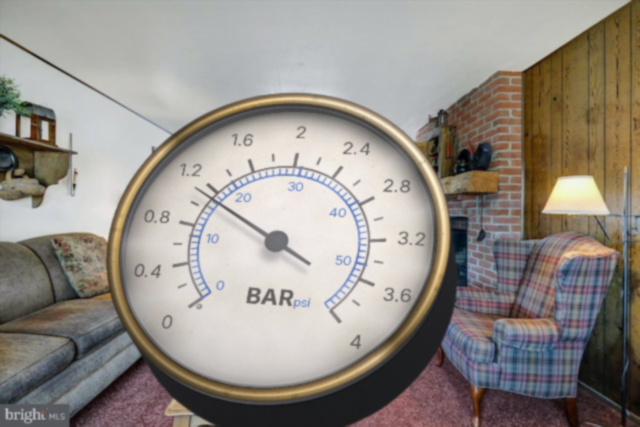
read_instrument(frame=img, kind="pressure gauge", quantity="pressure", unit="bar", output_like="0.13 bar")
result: 1.1 bar
